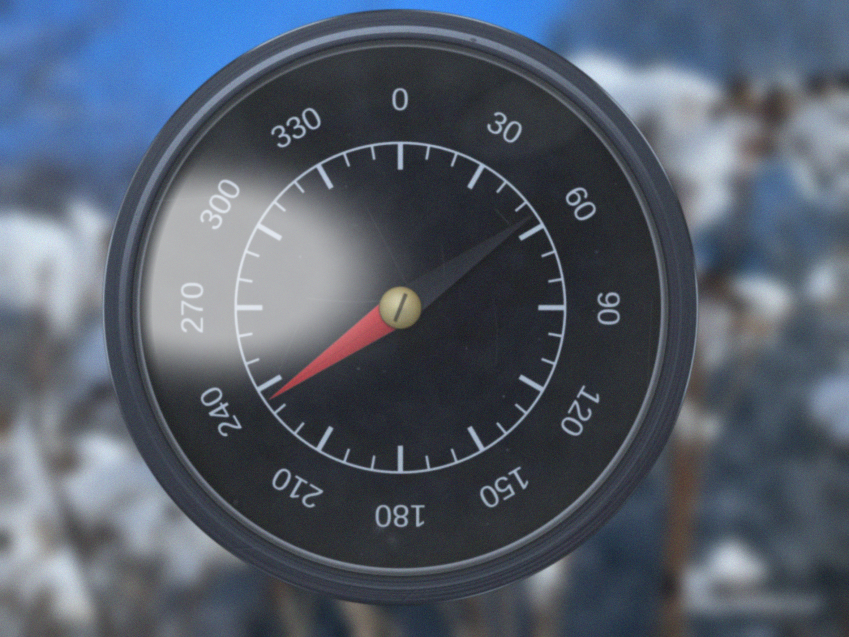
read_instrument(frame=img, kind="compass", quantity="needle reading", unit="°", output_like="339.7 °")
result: 235 °
